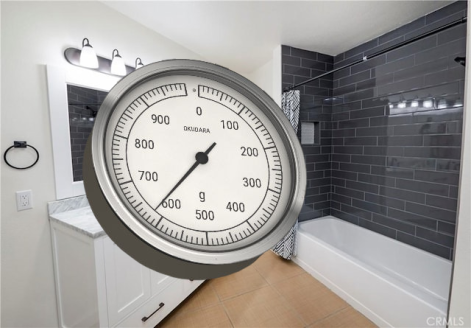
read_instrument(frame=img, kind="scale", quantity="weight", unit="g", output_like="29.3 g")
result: 620 g
